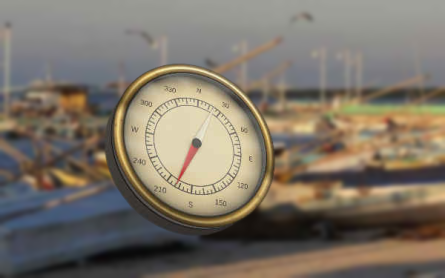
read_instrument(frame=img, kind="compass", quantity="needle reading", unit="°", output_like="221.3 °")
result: 200 °
